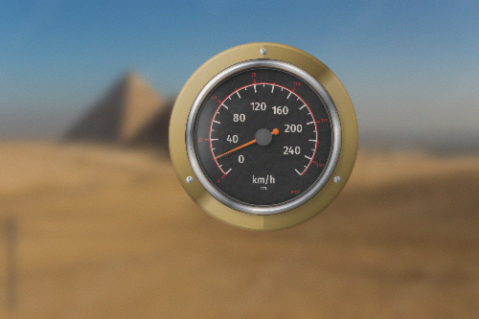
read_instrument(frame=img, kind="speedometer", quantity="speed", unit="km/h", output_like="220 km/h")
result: 20 km/h
